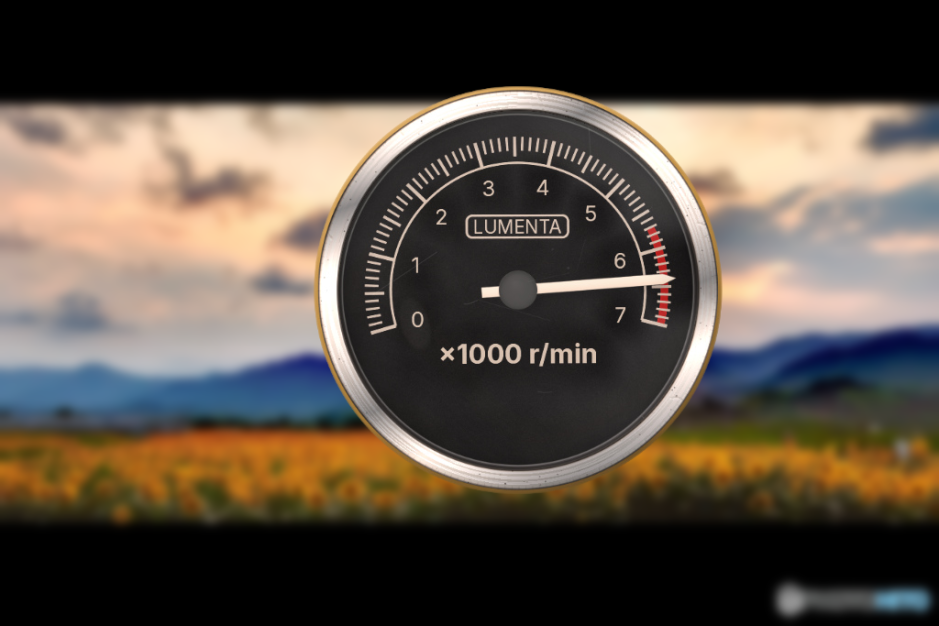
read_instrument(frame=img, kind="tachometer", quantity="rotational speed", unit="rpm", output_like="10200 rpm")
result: 6400 rpm
